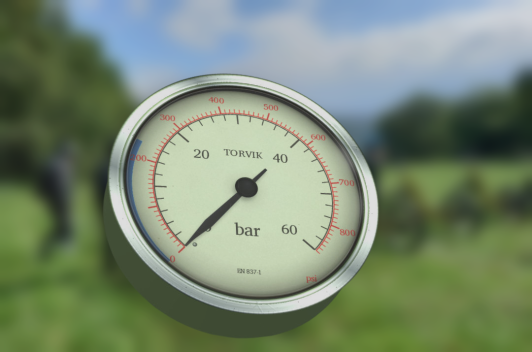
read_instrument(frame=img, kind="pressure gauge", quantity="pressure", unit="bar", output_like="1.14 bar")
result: 0 bar
